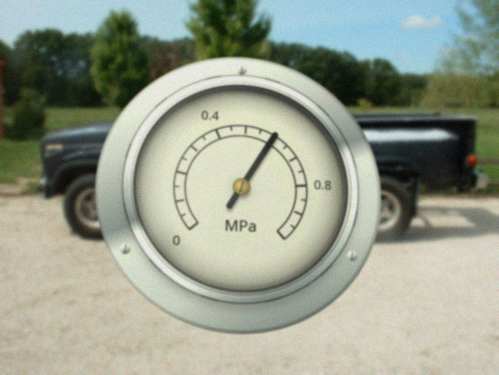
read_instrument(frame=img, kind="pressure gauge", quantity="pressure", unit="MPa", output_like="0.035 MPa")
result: 0.6 MPa
